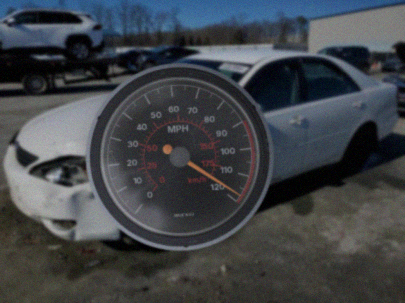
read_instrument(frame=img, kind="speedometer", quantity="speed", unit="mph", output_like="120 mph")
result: 117.5 mph
